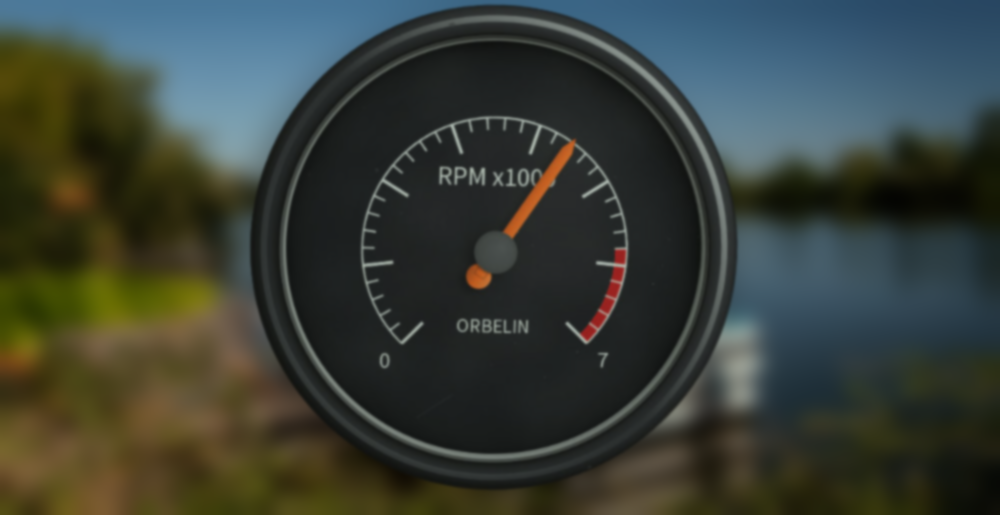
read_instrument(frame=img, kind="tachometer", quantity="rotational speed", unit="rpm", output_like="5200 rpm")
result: 4400 rpm
